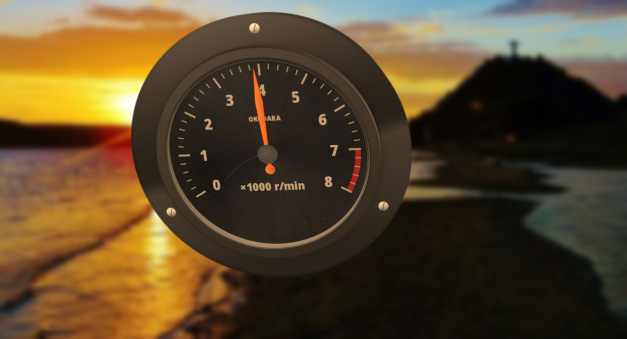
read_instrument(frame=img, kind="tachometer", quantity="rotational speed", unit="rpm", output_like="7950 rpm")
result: 3900 rpm
